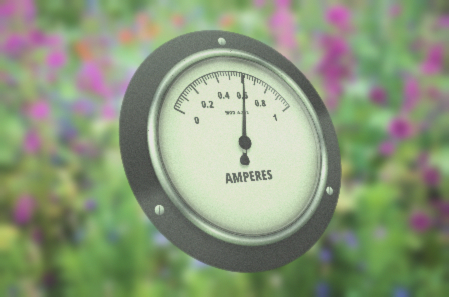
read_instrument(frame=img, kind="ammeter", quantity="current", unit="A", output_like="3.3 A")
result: 0.6 A
